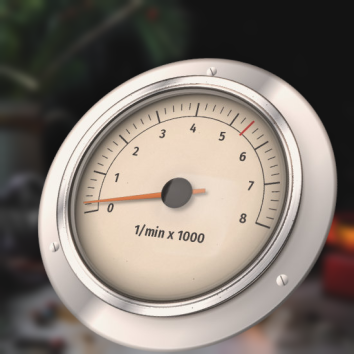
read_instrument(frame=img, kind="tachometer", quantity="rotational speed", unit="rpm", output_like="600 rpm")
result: 200 rpm
